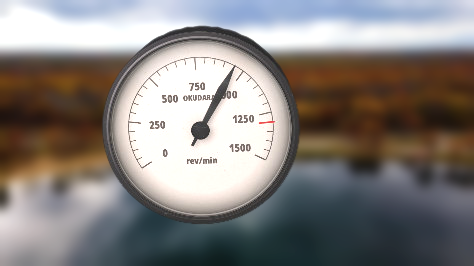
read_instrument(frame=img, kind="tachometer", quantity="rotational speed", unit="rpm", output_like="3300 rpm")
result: 950 rpm
